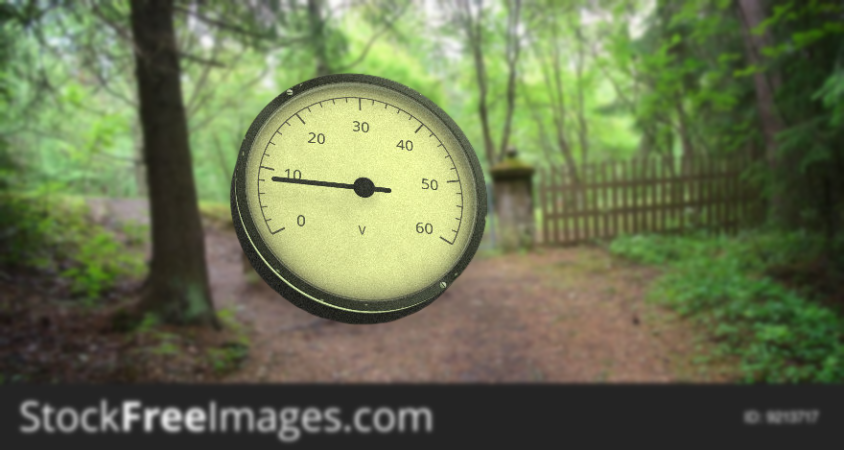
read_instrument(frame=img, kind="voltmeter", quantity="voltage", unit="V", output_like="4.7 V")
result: 8 V
